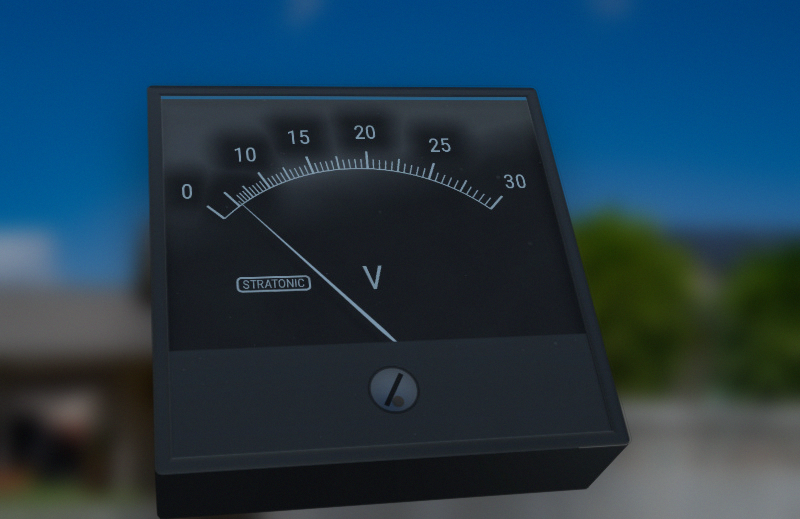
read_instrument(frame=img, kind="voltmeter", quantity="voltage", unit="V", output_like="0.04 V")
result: 5 V
